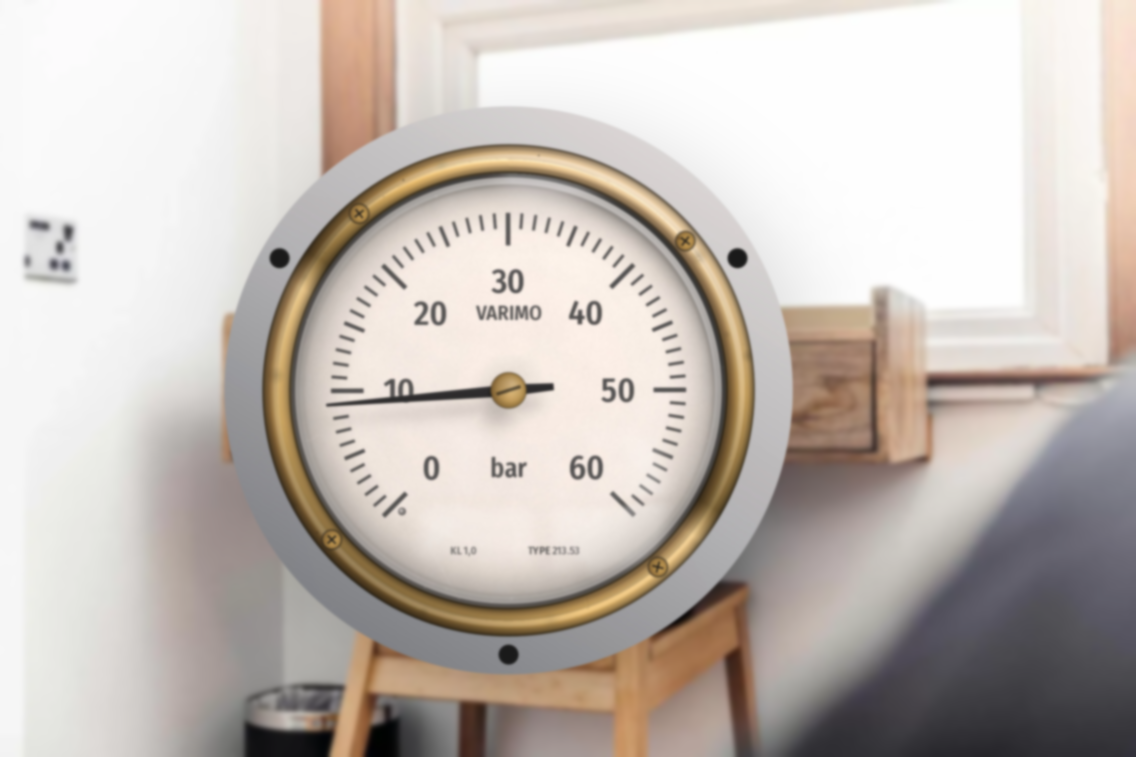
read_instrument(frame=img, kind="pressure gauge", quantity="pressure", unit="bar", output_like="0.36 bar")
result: 9 bar
